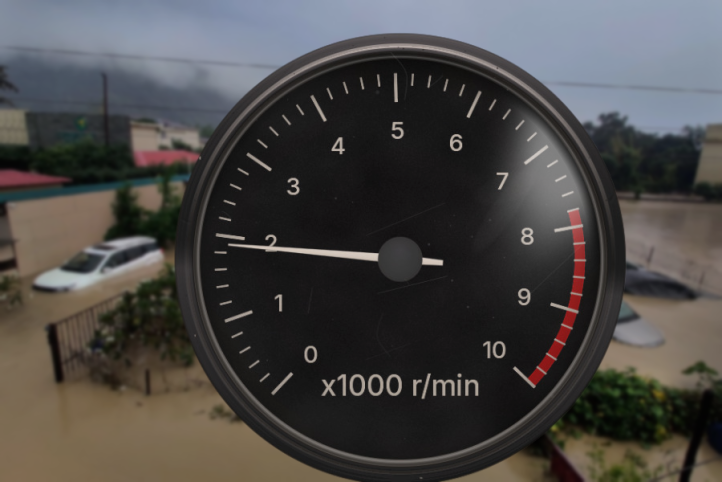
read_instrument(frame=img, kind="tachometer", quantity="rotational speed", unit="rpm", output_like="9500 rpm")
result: 1900 rpm
